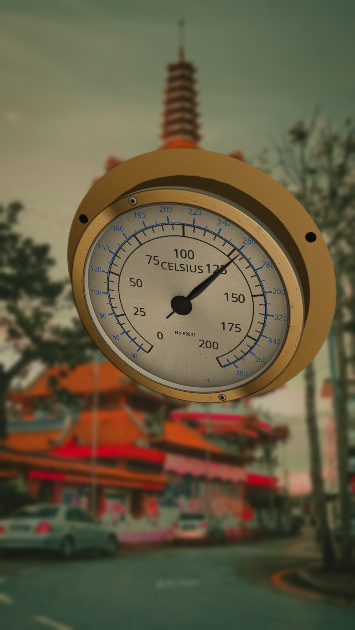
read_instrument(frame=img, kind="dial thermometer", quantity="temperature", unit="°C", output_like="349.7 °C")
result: 127.5 °C
